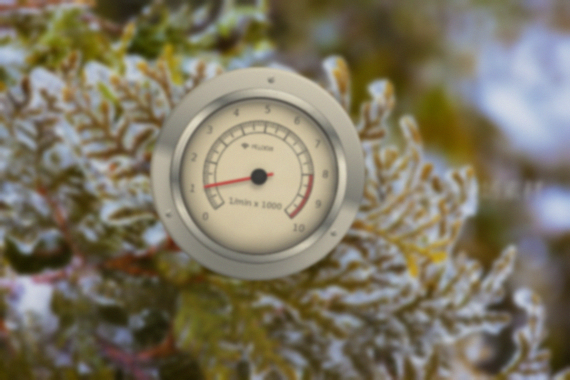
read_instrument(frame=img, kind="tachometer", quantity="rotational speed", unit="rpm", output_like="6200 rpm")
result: 1000 rpm
